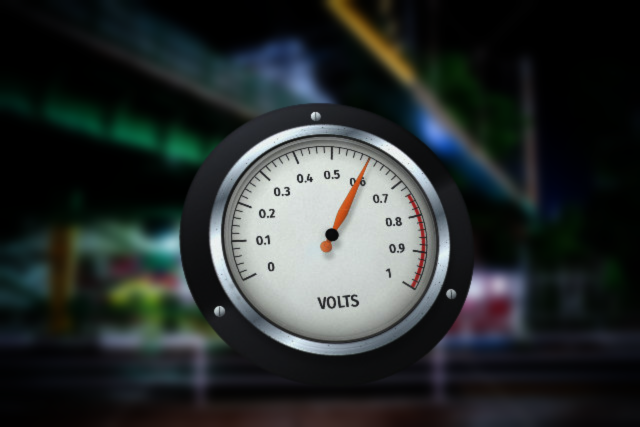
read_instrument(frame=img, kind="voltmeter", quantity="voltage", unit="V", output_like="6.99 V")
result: 0.6 V
